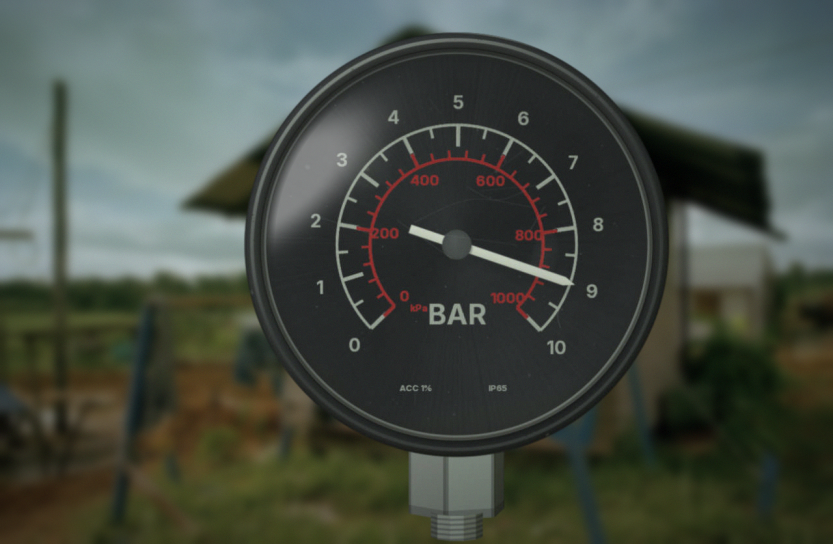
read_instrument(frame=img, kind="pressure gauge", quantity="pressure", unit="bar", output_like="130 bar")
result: 9 bar
